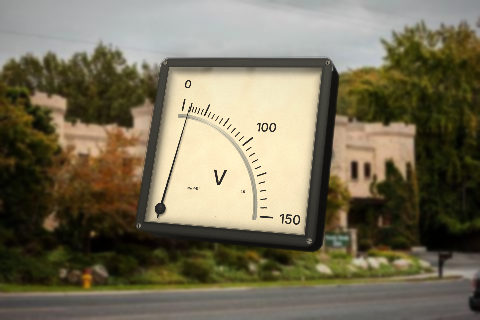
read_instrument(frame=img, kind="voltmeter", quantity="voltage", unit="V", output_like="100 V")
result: 25 V
